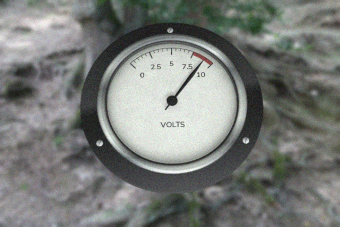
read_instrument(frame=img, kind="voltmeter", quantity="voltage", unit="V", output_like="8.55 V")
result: 9 V
